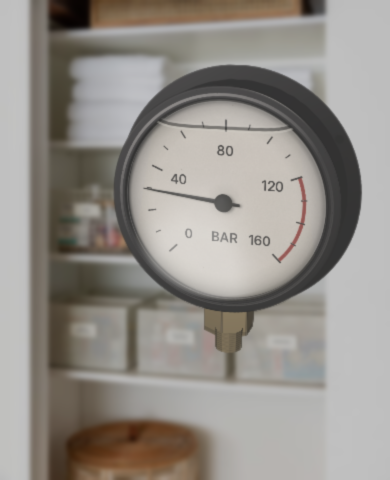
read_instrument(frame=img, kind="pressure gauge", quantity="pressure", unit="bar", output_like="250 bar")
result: 30 bar
